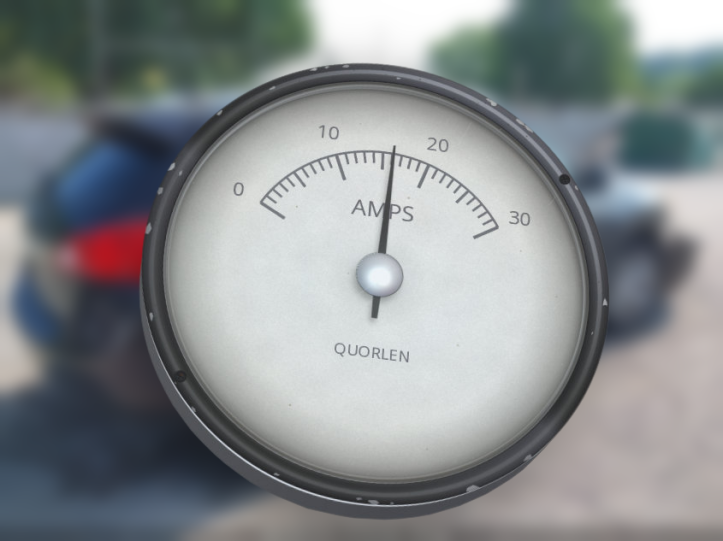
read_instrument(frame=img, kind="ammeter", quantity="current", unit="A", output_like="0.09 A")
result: 16 A
